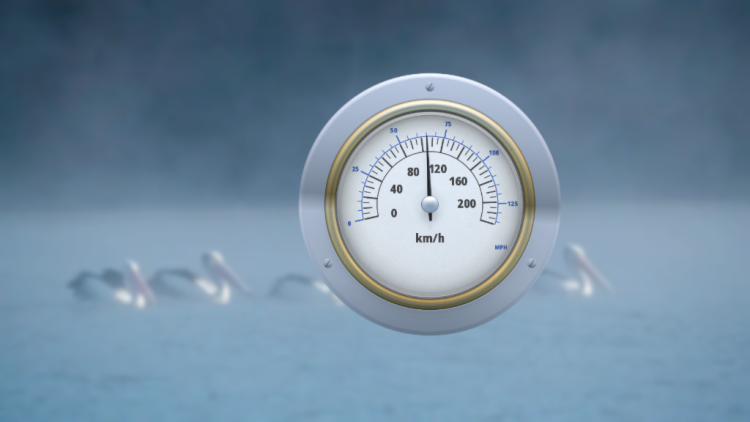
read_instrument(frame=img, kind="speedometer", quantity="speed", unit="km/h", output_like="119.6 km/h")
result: 105 km/h
